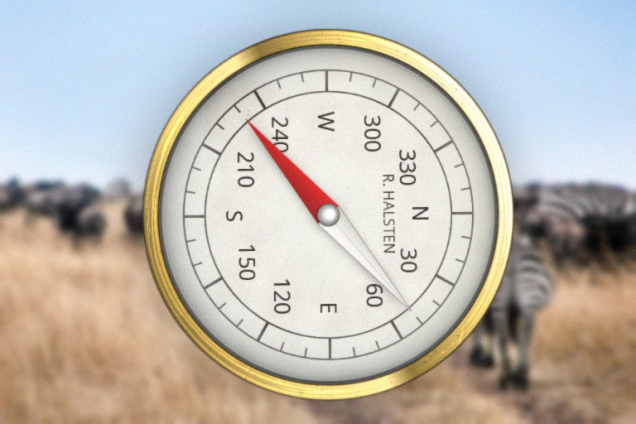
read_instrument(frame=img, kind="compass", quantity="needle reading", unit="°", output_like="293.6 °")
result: 230 °
